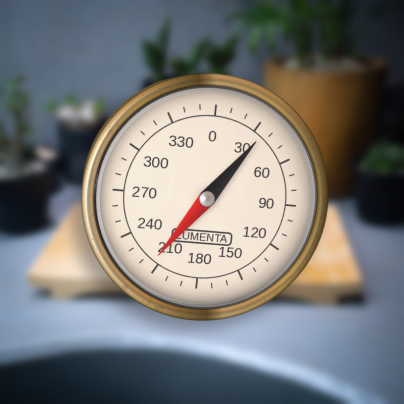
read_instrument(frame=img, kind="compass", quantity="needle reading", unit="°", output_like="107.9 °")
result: 215 °
